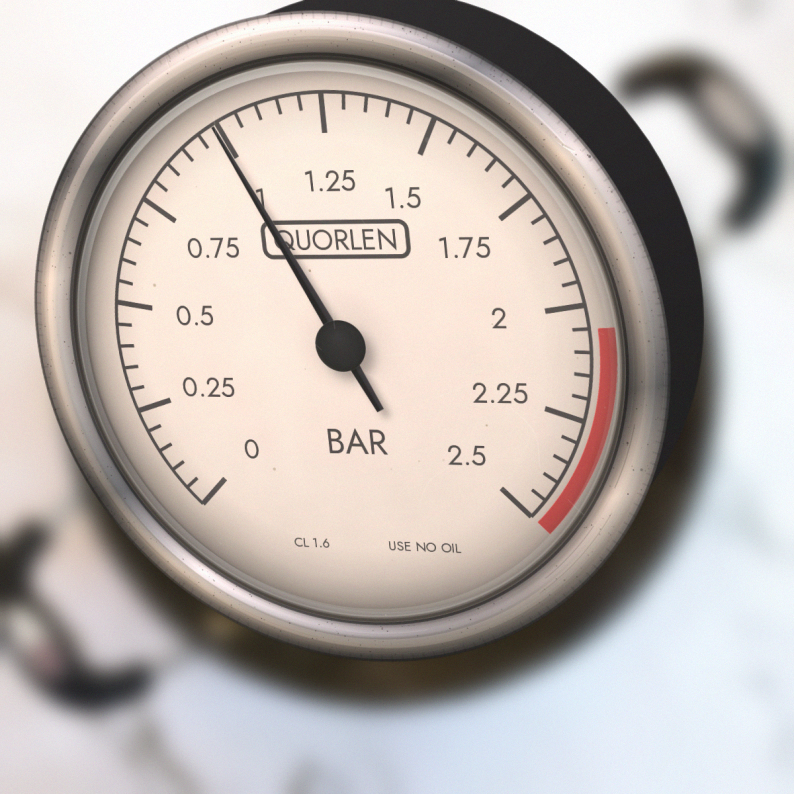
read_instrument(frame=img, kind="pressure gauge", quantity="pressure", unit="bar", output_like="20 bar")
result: 1 bar
